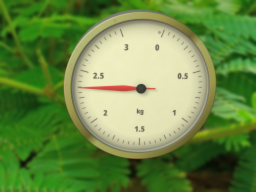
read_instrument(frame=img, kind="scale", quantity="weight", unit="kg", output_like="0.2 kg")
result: 2.35 kg
